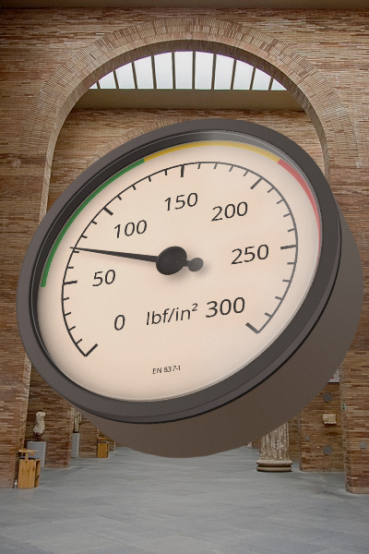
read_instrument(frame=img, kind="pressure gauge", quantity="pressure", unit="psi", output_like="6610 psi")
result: 70 psi
